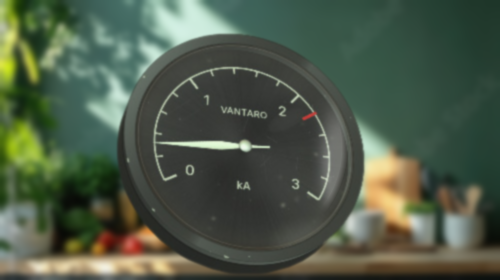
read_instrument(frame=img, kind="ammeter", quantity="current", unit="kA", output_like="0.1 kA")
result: 0.3 kA
